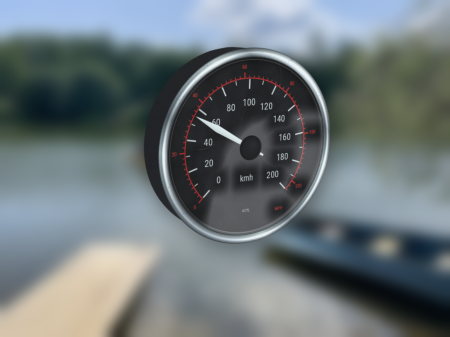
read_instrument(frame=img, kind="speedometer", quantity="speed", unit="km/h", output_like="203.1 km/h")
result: 55 km/h
